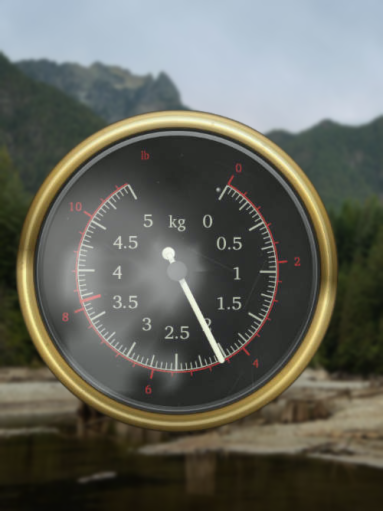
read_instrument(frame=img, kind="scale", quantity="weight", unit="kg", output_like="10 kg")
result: 2.05 kg
